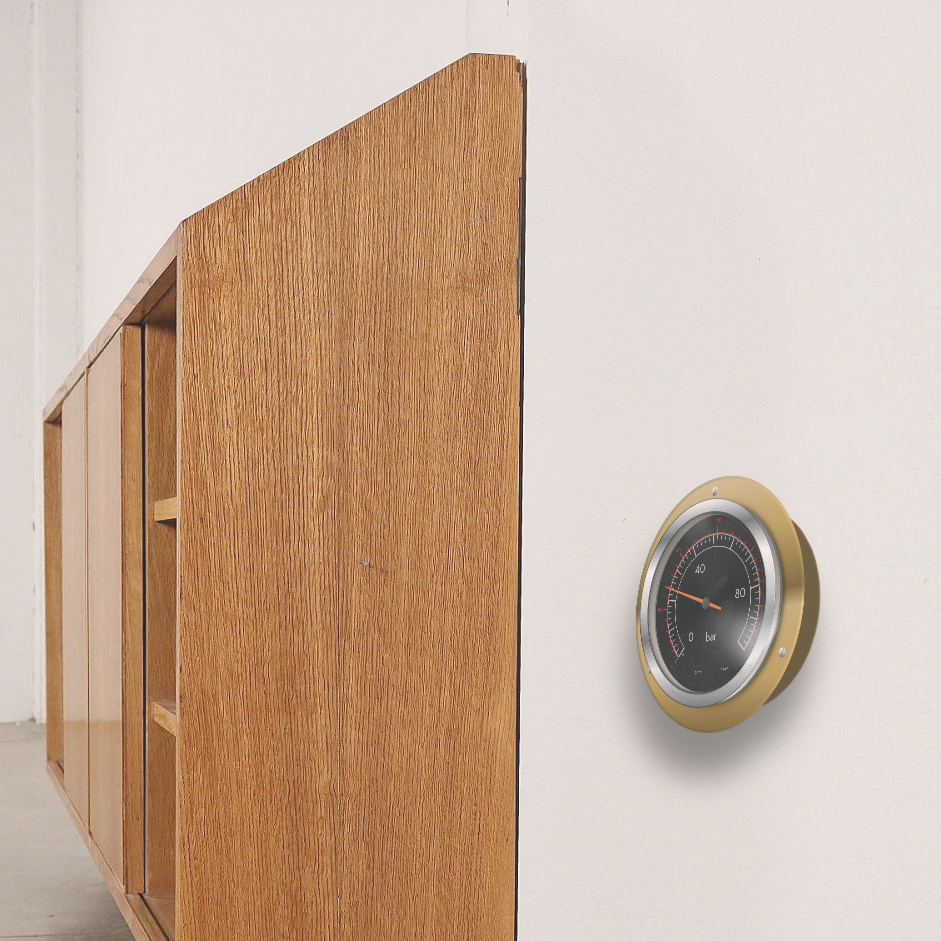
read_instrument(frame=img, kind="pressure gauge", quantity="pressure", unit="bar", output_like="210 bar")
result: 24 bar
